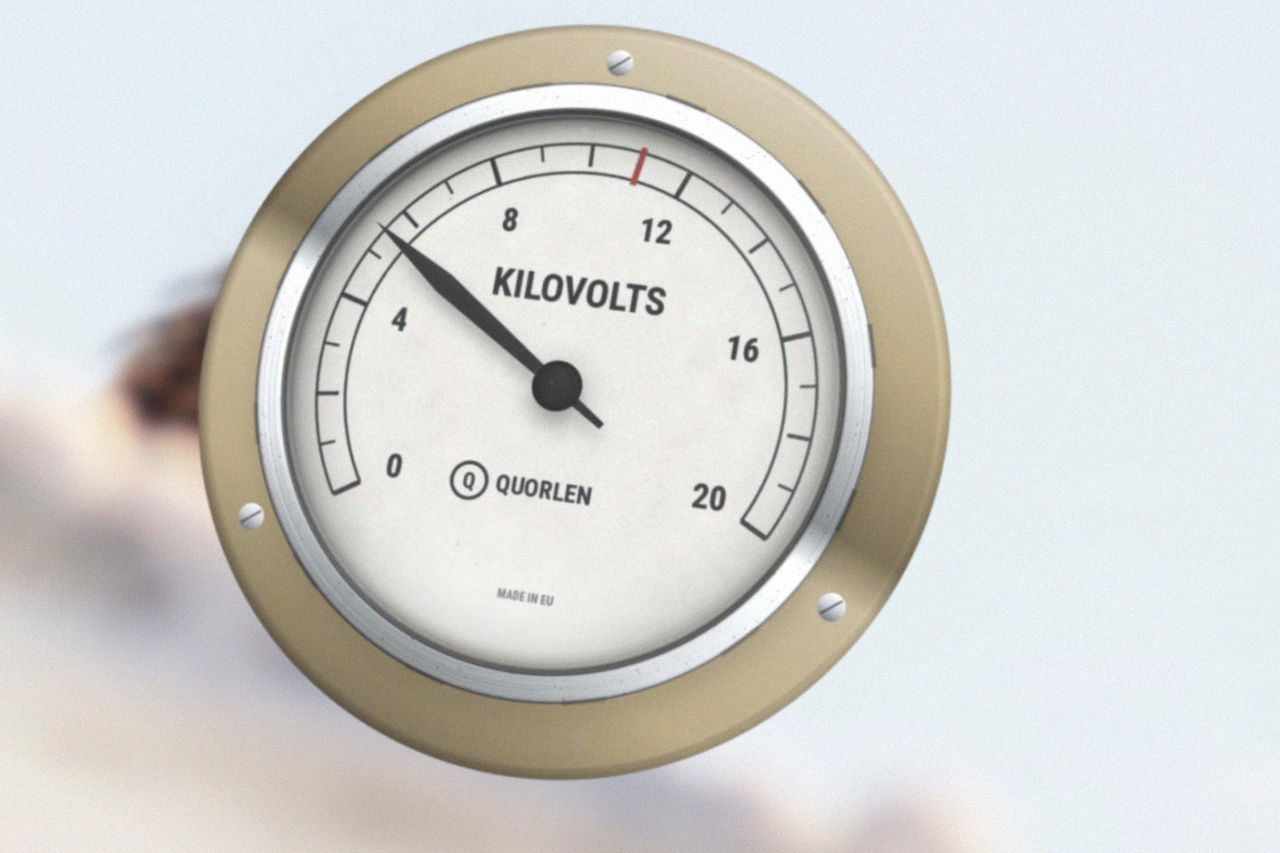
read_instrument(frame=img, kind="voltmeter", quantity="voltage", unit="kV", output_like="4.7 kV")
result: 5.5 kV
